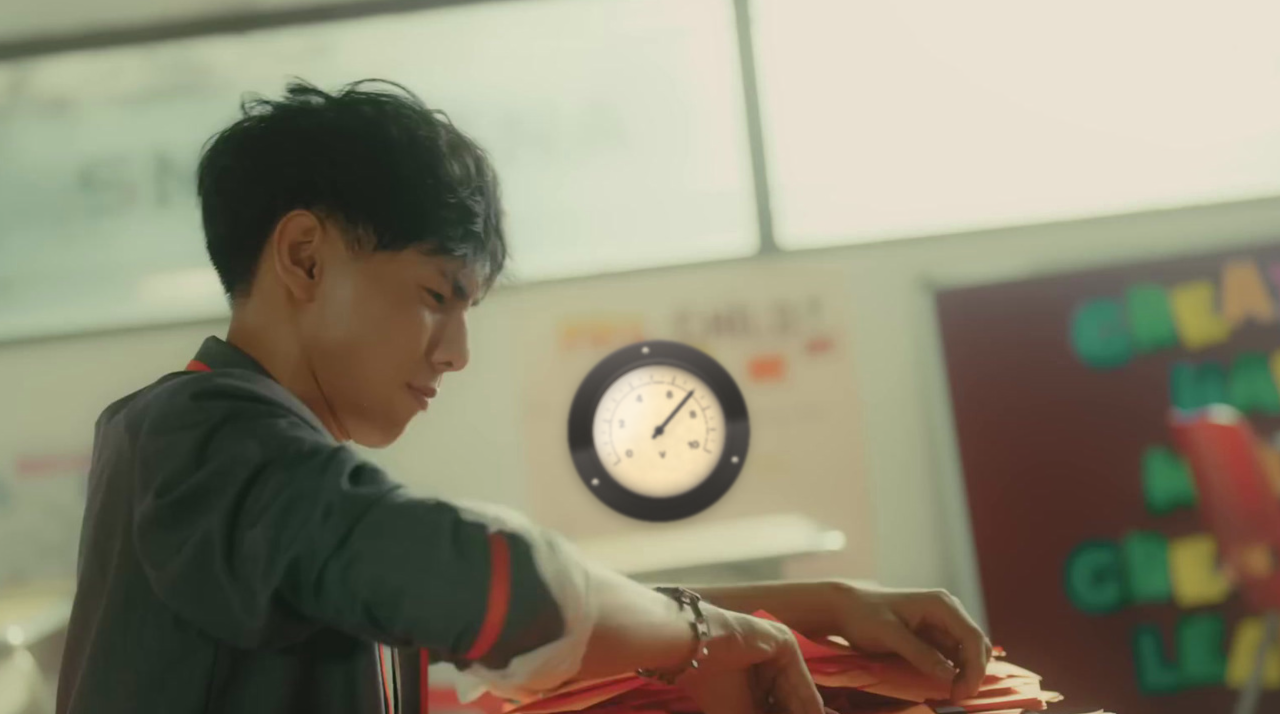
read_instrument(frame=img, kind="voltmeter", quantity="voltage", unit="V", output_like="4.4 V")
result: 7 V
